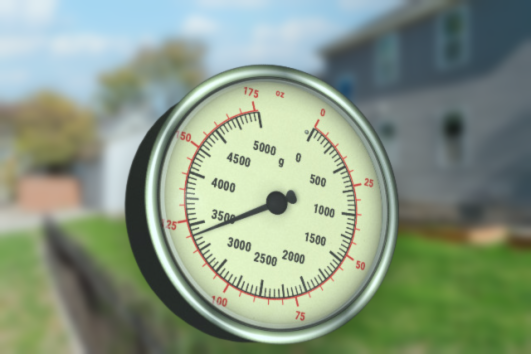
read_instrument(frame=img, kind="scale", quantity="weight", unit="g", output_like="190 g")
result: 3400 g
